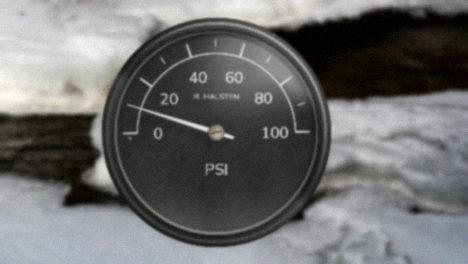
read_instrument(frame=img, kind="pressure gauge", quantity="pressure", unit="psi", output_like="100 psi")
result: 10 psi
